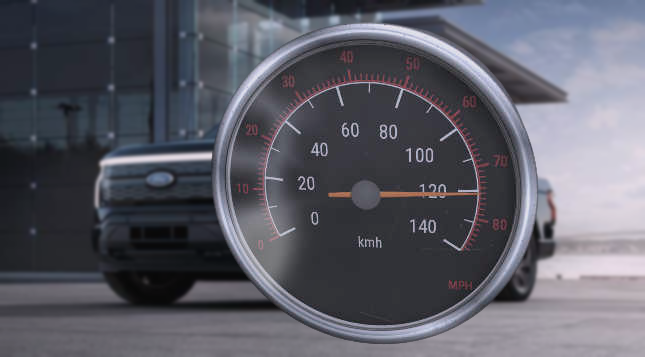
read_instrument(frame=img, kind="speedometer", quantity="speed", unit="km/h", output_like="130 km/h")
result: 120 km/h
